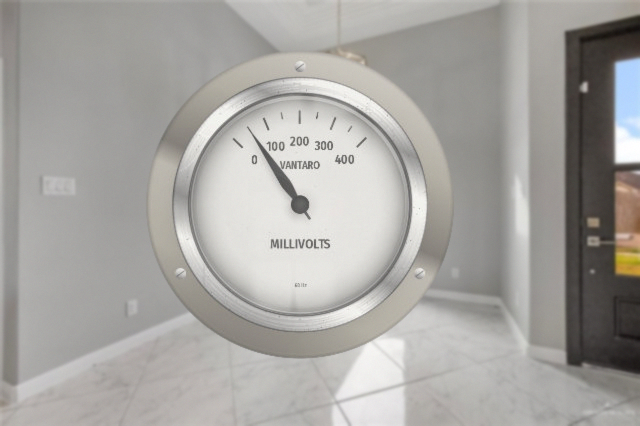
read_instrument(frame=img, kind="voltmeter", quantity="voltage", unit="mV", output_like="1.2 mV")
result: 50 mV
